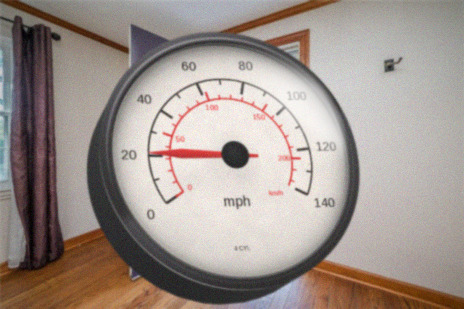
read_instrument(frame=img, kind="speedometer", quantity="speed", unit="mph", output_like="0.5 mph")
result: 20 mph
